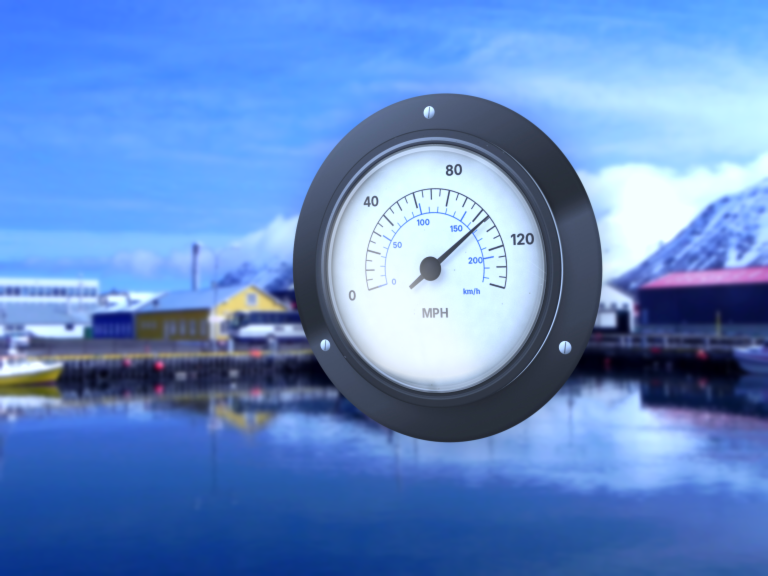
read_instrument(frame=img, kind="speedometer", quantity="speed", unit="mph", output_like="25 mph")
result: 105 mph
